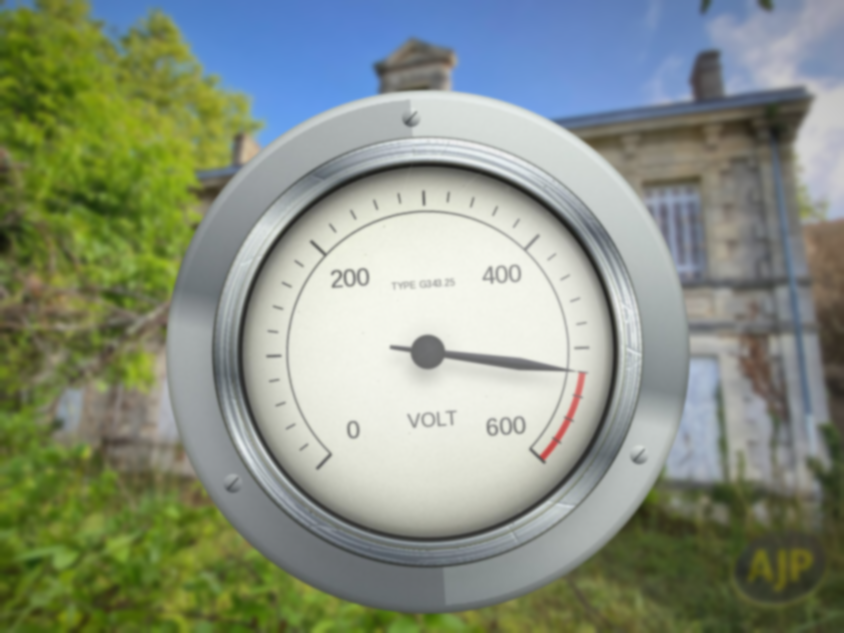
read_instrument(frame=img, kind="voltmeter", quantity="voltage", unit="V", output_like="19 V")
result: 520 V
